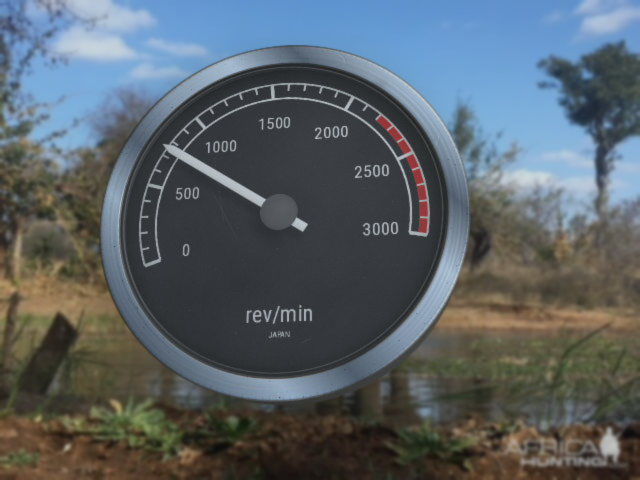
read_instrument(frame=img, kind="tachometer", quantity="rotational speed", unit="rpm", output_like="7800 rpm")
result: 750 rpm
